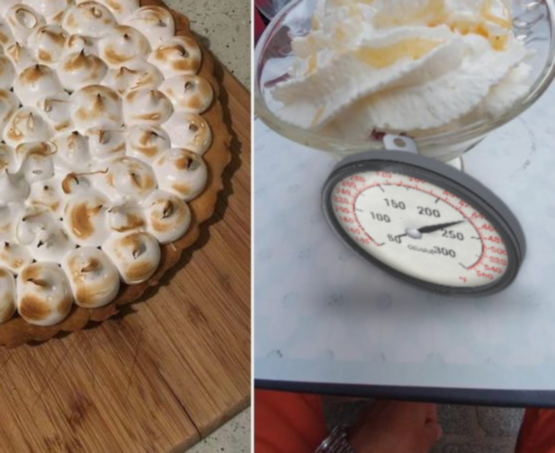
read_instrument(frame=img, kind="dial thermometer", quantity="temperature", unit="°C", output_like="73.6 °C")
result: 225 °C
